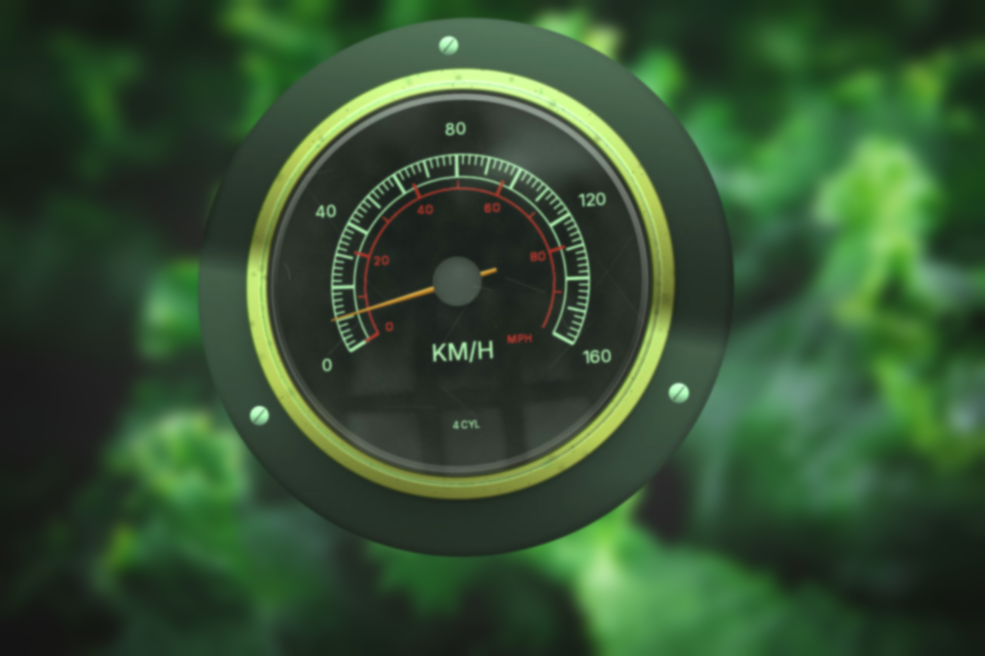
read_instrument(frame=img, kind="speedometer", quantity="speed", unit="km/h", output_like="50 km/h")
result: 10 km/h
